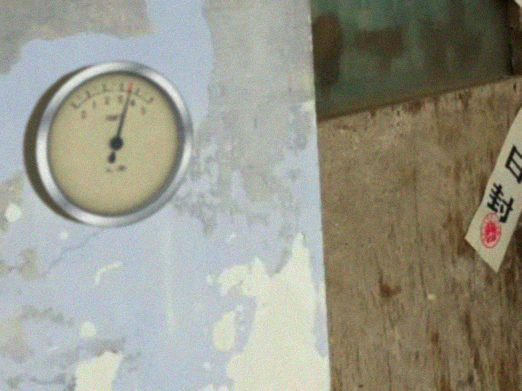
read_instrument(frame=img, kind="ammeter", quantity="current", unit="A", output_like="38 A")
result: 3.5 A
